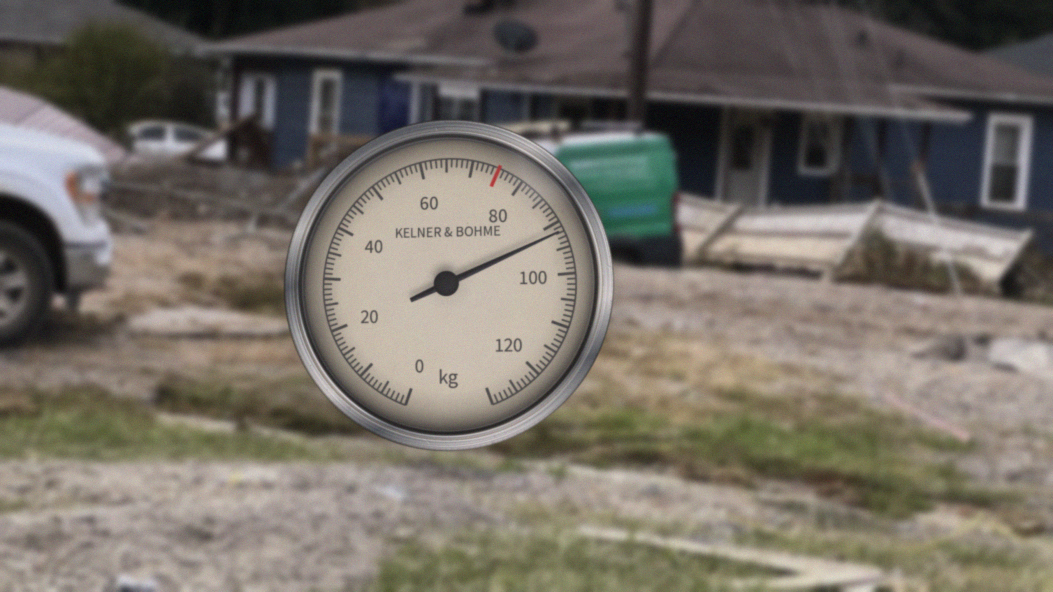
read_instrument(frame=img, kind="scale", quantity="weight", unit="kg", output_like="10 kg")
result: 92 kg
